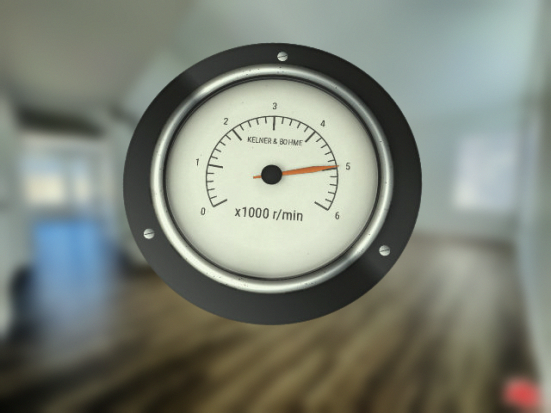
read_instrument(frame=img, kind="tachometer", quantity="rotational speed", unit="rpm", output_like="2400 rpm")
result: 5000 rpm
